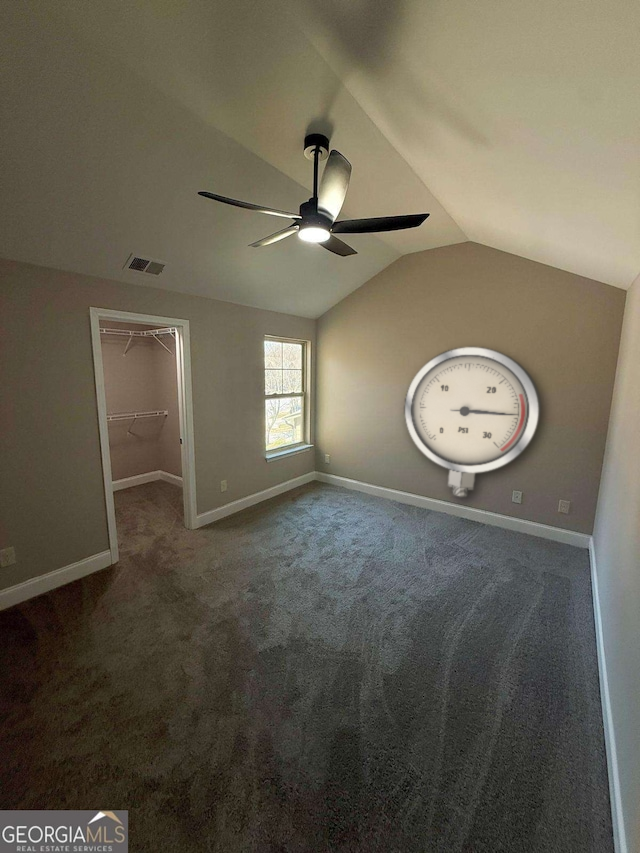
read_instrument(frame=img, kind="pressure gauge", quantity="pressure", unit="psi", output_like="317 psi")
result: 25 psi
